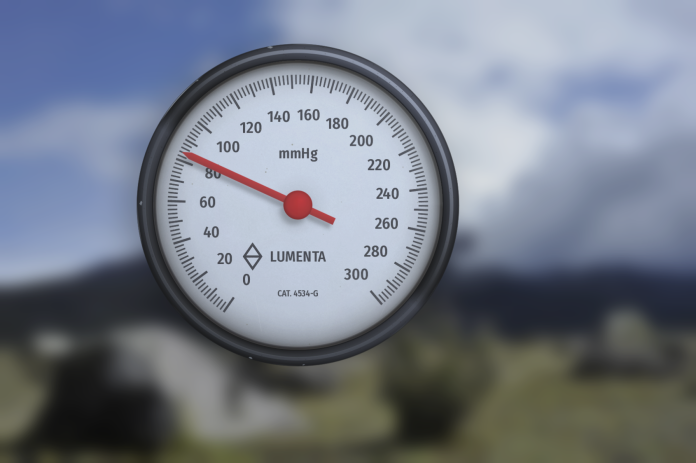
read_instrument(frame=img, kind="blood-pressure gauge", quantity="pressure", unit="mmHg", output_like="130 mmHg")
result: 84 mmHg
